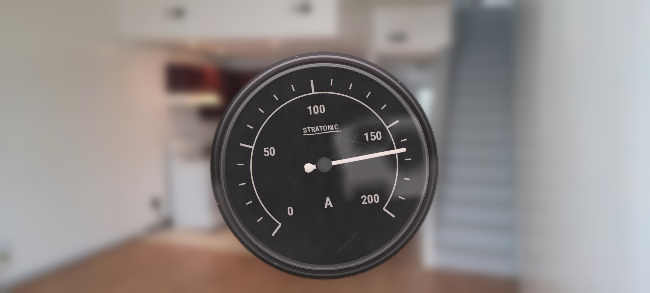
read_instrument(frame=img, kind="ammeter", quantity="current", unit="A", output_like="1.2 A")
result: 165 A
